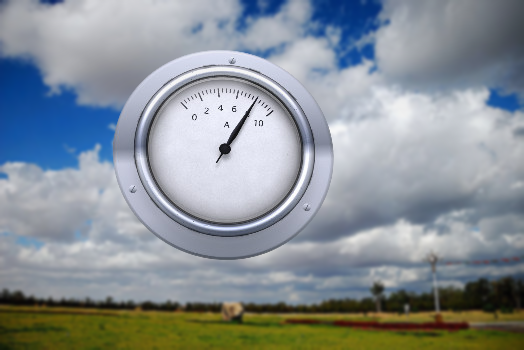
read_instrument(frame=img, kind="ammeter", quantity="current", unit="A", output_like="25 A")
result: 8 A
